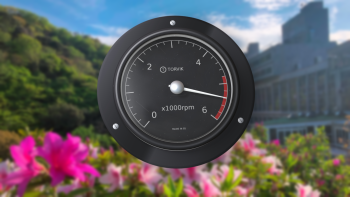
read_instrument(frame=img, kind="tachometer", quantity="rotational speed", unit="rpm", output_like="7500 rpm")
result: 5400 rpm
